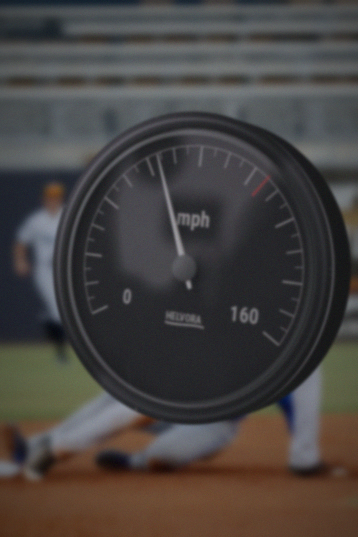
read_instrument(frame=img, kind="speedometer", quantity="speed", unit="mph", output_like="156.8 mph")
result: 65 mph
